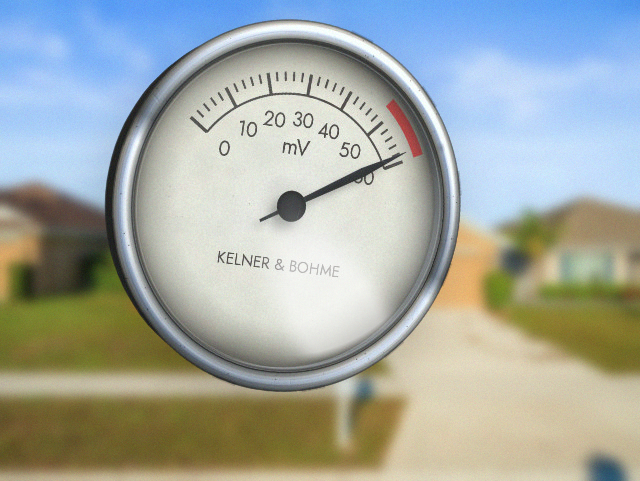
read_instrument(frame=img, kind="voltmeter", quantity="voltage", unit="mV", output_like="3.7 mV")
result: 58 mV
